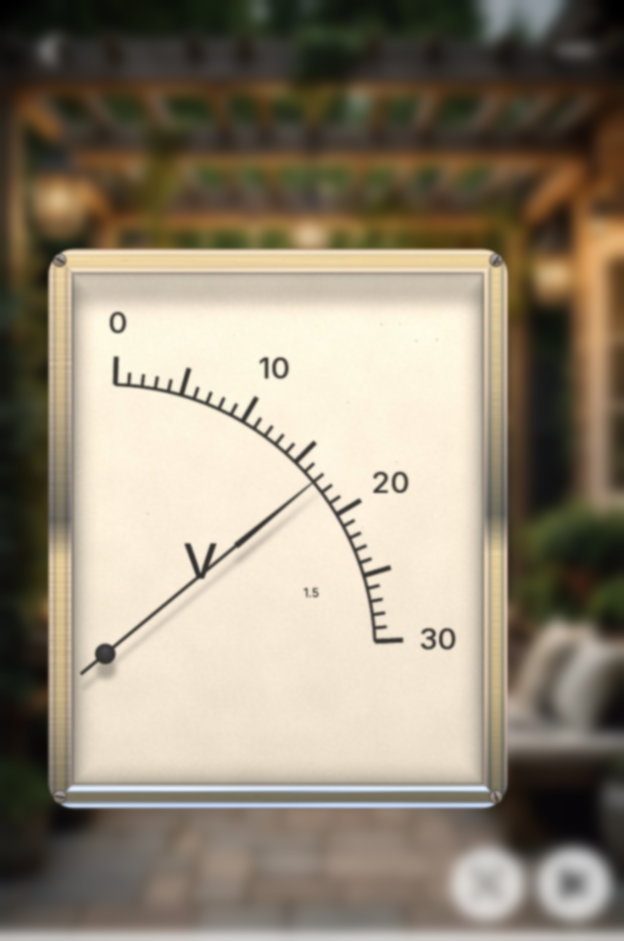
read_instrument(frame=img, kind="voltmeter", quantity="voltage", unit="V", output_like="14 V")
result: 17 V
